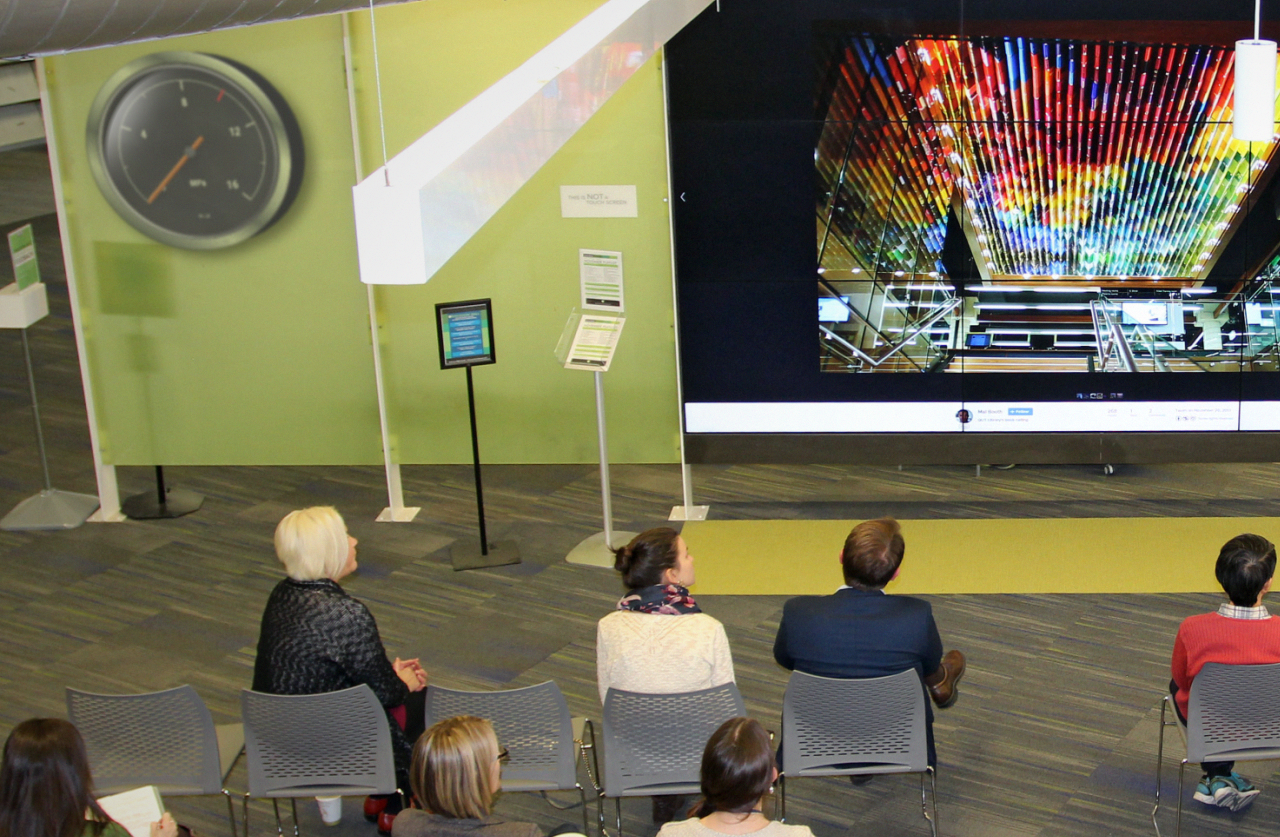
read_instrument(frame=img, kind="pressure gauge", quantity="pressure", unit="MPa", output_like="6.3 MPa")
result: 0 MPa
